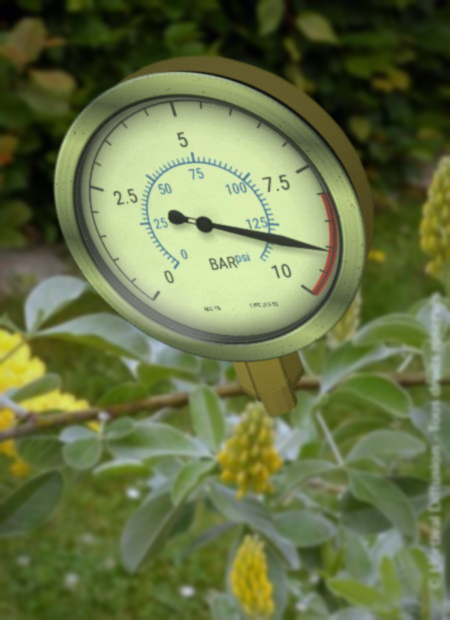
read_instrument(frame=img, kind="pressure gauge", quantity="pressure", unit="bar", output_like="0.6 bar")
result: 9 bar
